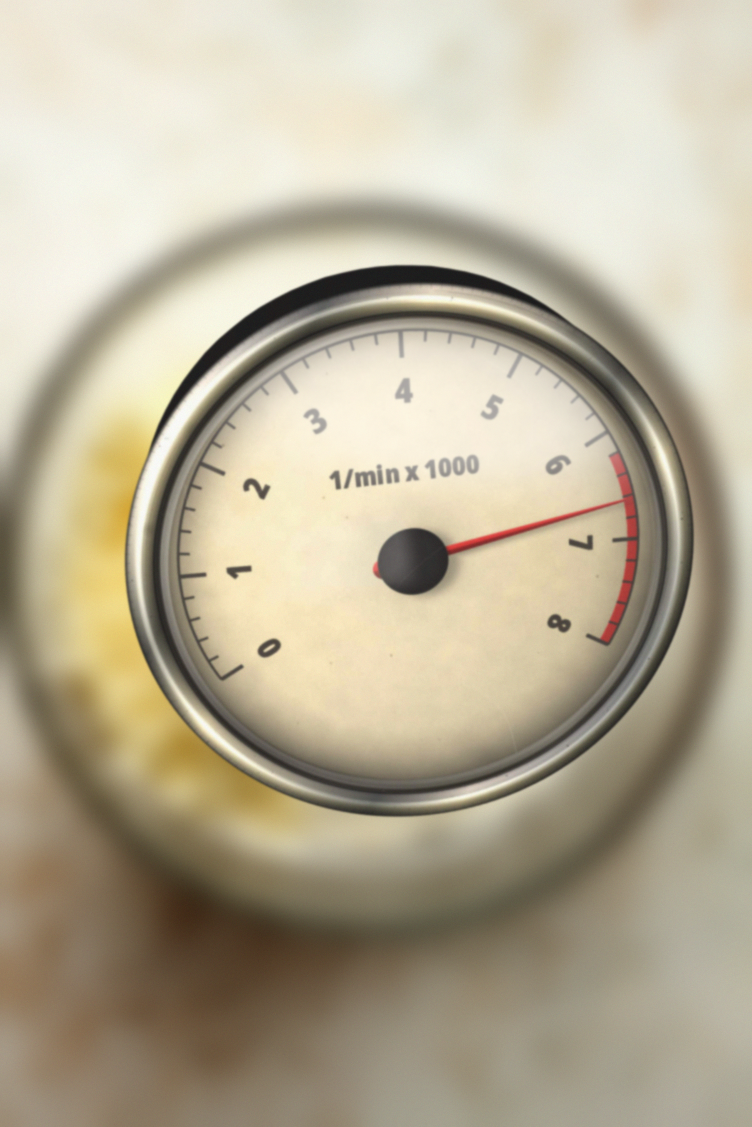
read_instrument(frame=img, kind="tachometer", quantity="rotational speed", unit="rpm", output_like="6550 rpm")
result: 6600 rpm
